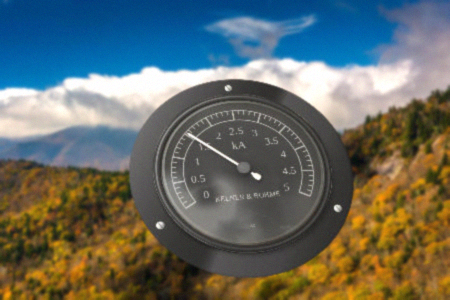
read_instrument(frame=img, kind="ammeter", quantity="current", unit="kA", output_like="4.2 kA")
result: 1.5 kA
